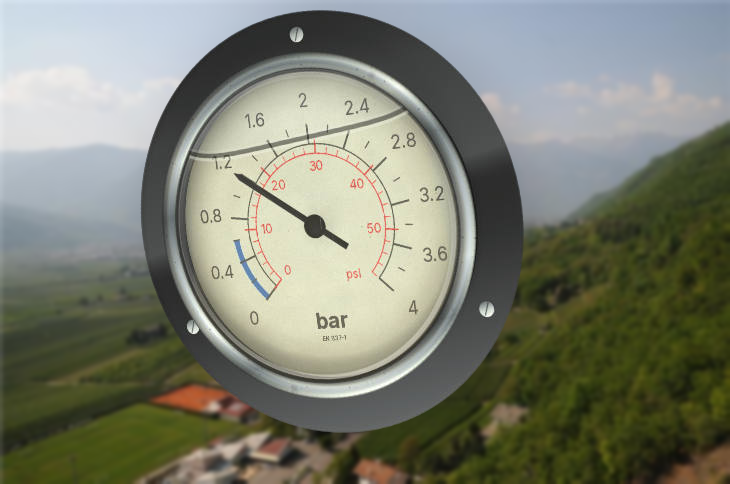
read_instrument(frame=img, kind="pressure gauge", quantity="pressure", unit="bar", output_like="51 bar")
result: 1.2 bar
